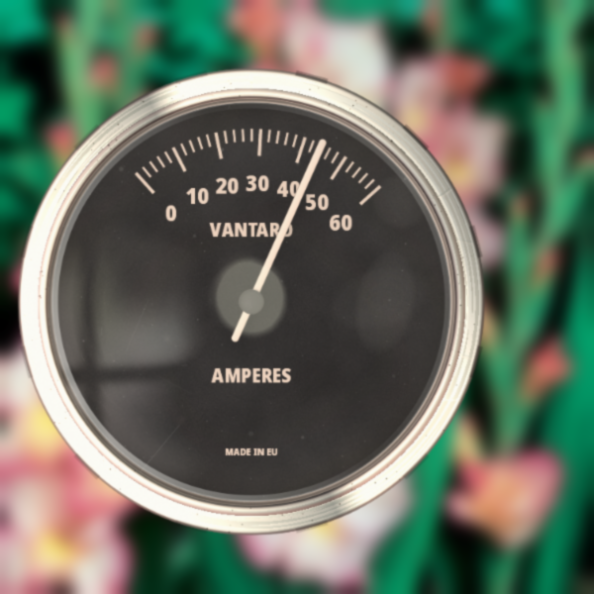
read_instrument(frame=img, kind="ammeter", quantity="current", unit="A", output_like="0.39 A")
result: 44 A
